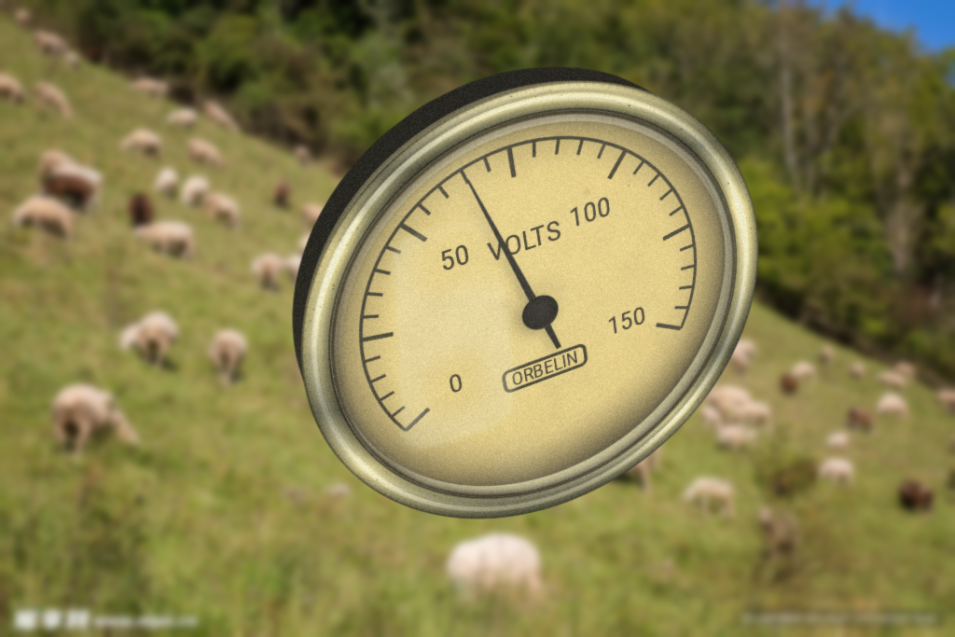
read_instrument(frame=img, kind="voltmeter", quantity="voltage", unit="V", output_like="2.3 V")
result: 65 V
